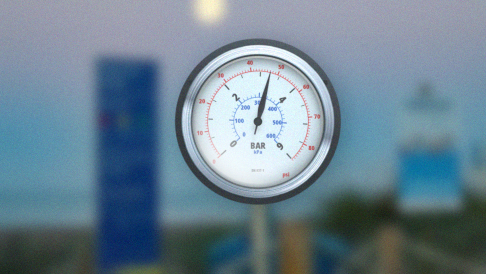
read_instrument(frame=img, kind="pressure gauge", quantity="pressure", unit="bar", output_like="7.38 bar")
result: 3.25 bar
